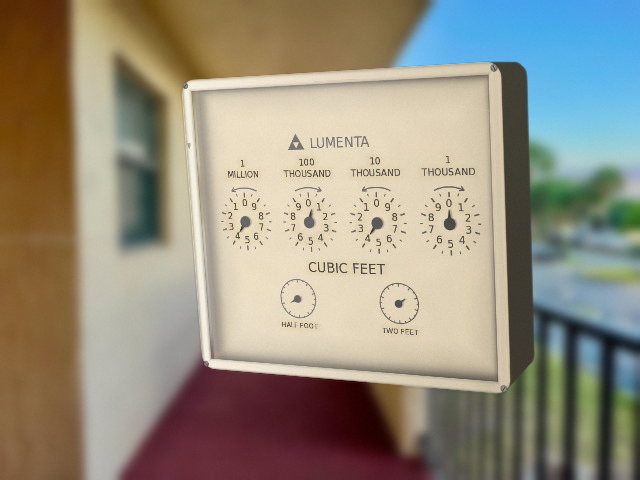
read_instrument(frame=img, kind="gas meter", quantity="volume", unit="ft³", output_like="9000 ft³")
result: 404000 ft³
